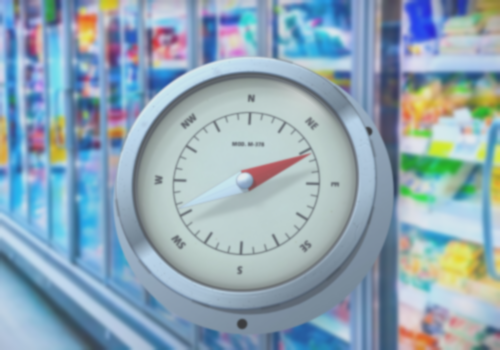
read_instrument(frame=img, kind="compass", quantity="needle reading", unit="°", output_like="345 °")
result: 65 °
